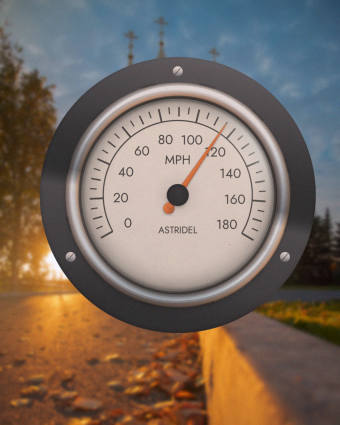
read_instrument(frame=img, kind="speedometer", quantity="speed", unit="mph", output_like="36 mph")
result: 115 mph
